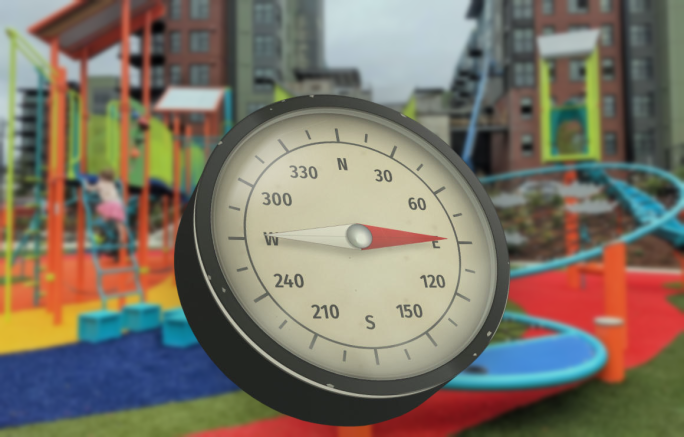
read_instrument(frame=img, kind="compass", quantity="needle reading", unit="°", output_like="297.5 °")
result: 90 °
